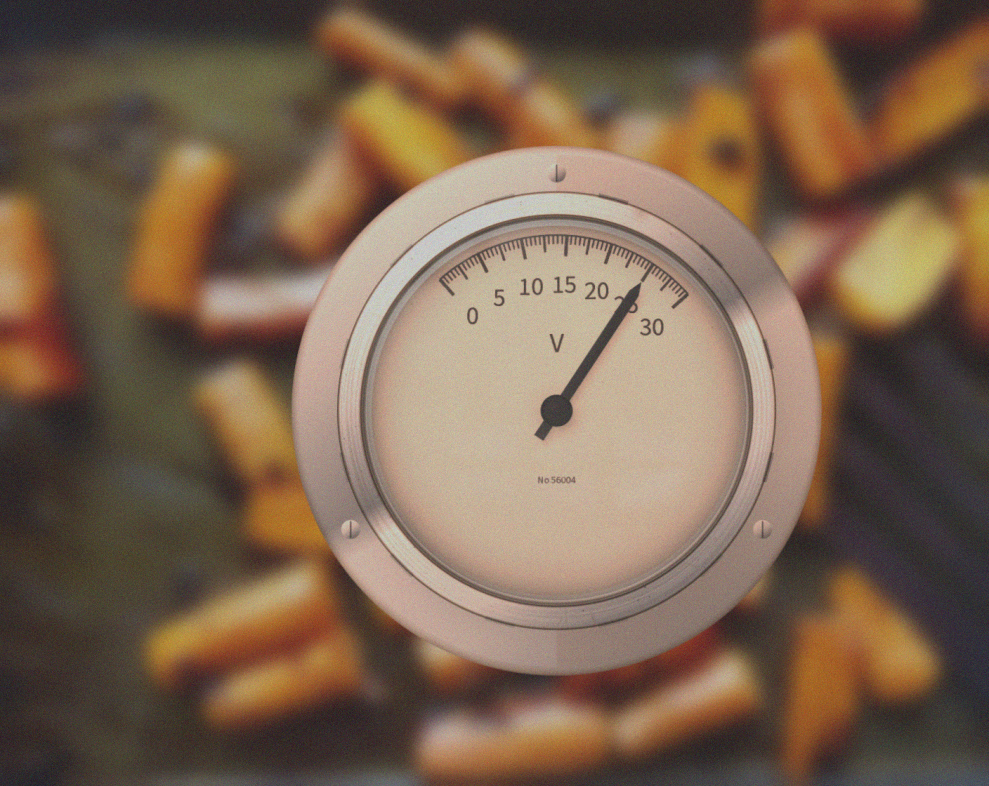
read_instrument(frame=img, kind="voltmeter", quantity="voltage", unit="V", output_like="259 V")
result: 25 V
